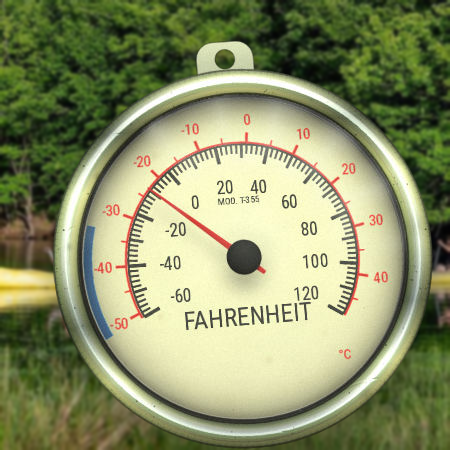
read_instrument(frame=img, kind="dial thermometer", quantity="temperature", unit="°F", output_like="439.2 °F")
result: -10 °F
